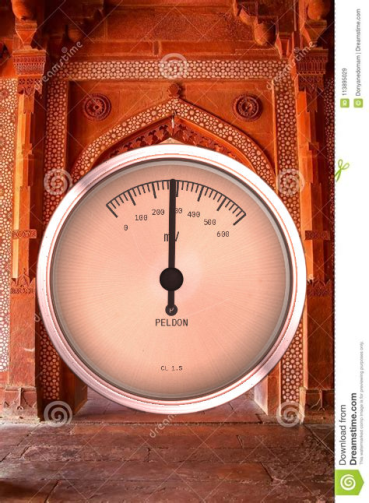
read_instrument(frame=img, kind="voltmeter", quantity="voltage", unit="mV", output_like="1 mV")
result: 280 mV
